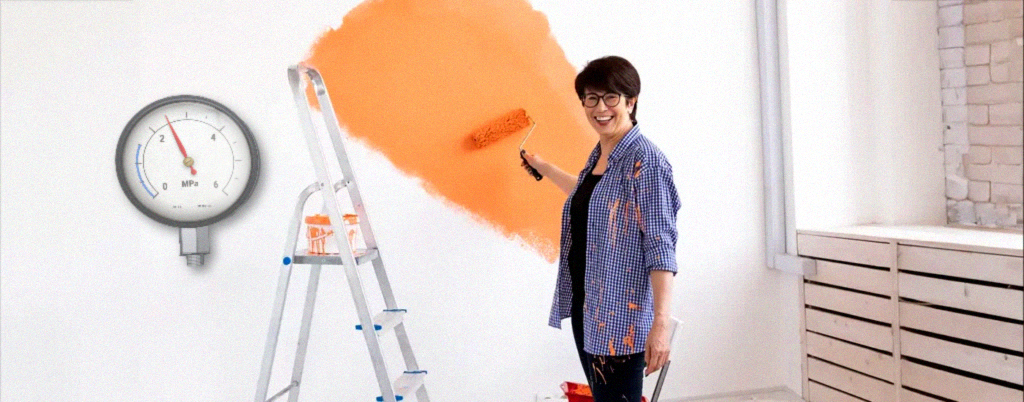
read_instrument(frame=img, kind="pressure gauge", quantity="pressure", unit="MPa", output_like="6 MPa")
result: 2.5 MPa
